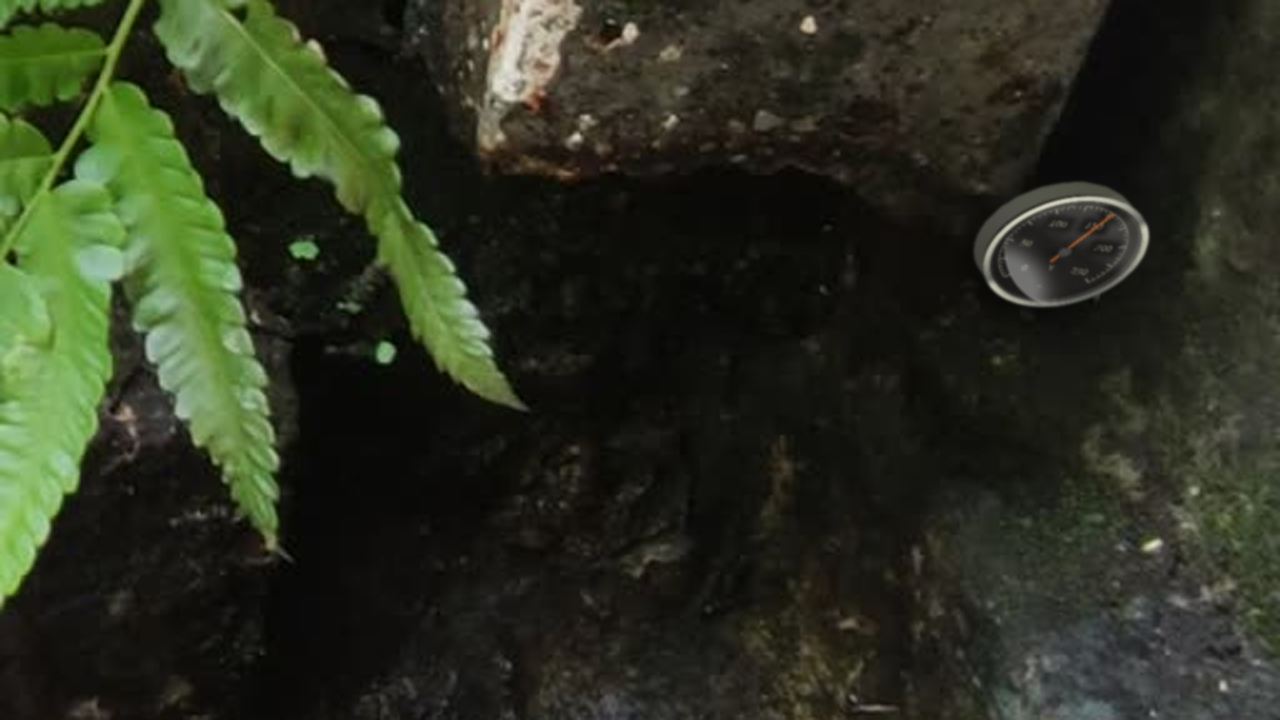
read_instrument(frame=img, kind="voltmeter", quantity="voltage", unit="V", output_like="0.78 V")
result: 150 V
